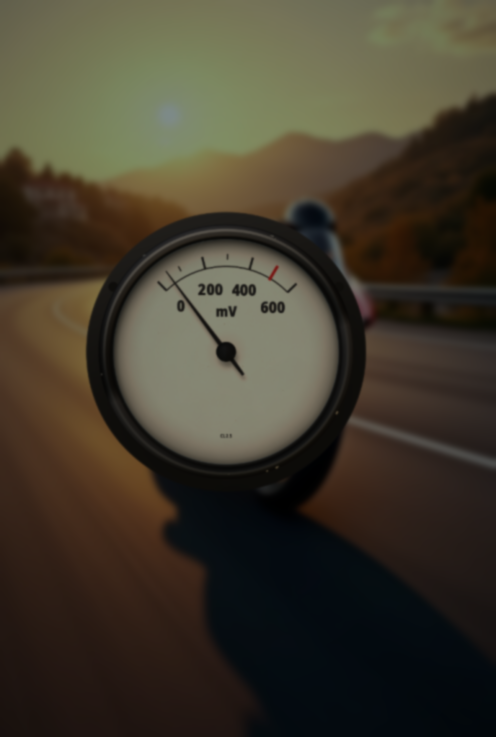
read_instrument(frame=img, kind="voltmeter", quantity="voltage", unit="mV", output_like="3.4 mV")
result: 50 mV
